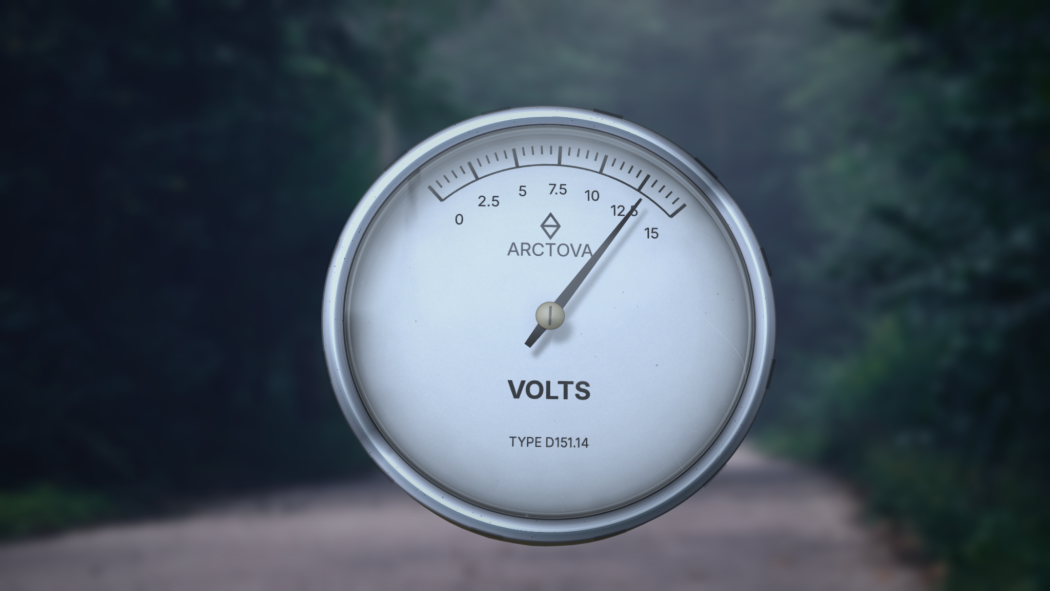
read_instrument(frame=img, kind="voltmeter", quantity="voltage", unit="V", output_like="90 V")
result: 13 V
